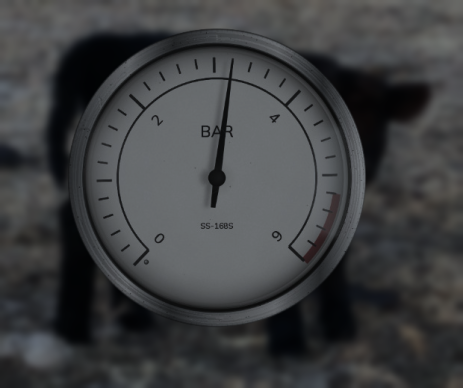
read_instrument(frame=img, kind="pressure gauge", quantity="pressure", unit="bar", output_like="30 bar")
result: 3.2 bar
